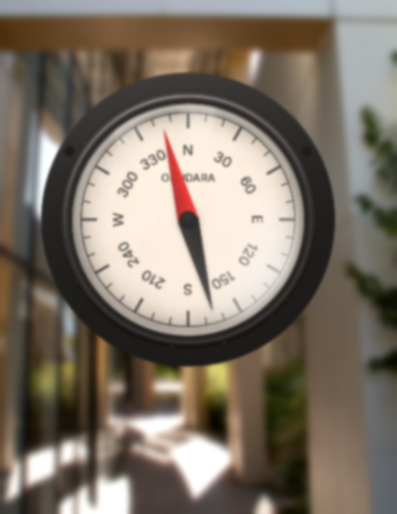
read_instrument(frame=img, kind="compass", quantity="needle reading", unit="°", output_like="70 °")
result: 345 °
